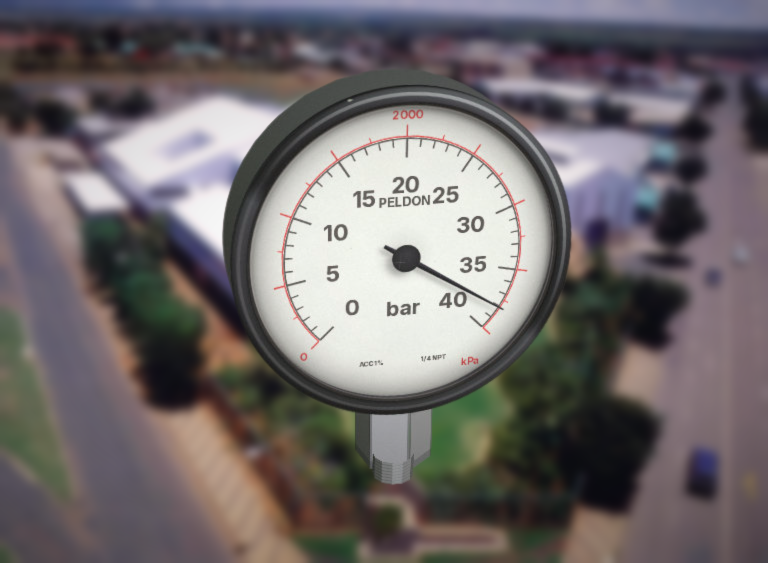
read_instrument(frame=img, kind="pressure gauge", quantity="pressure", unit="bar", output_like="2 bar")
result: 38 bar
